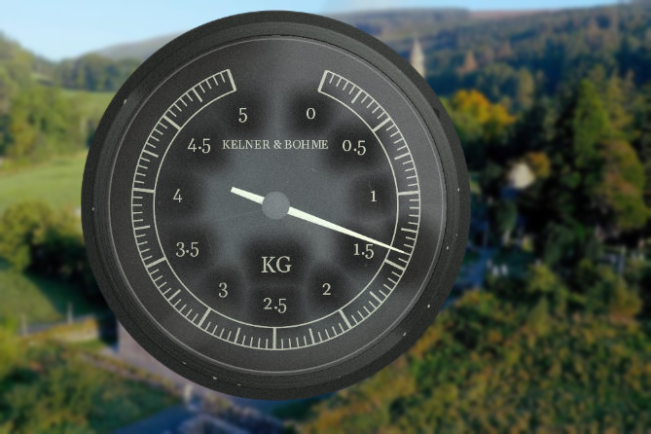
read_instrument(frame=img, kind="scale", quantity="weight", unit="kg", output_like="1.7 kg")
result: 1.4 kg
